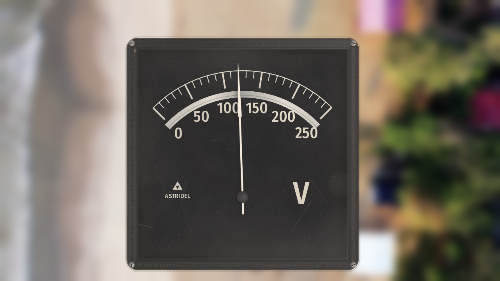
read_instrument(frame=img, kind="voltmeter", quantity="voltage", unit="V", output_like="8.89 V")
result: 120 V
